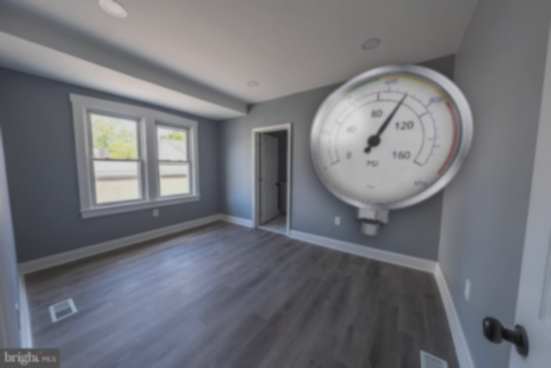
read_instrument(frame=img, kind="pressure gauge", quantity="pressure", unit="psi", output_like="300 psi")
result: 100 psi
